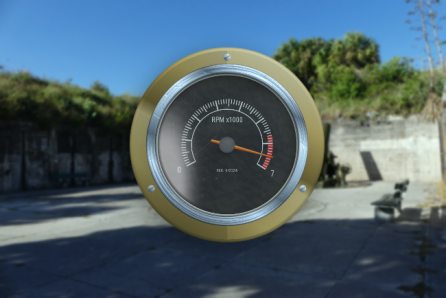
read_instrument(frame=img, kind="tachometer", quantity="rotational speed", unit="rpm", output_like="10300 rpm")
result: 6500 rpm
